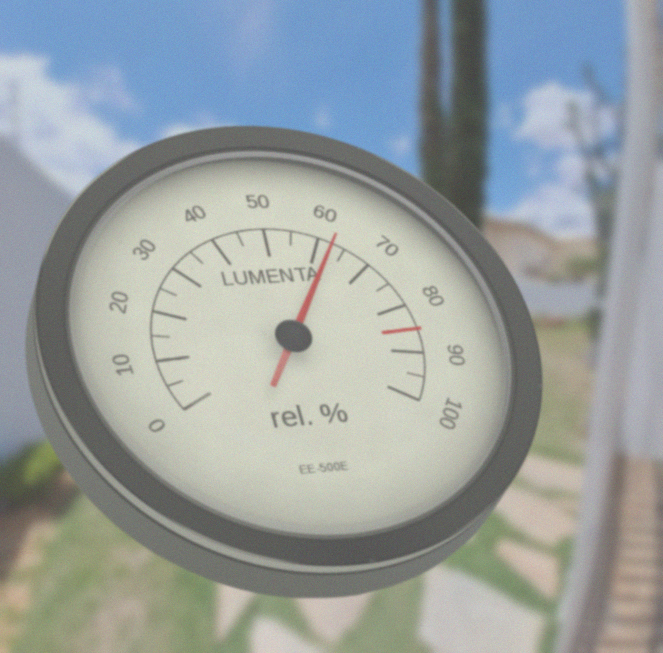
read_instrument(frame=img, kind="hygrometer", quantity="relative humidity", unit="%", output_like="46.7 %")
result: 62.5 %
